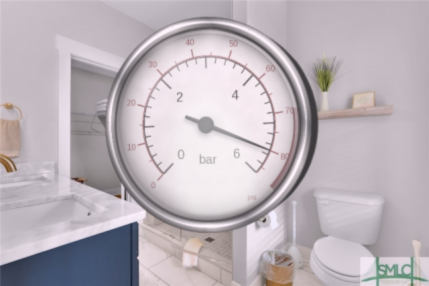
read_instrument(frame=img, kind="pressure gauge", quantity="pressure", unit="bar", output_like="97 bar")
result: 5.5 bar
